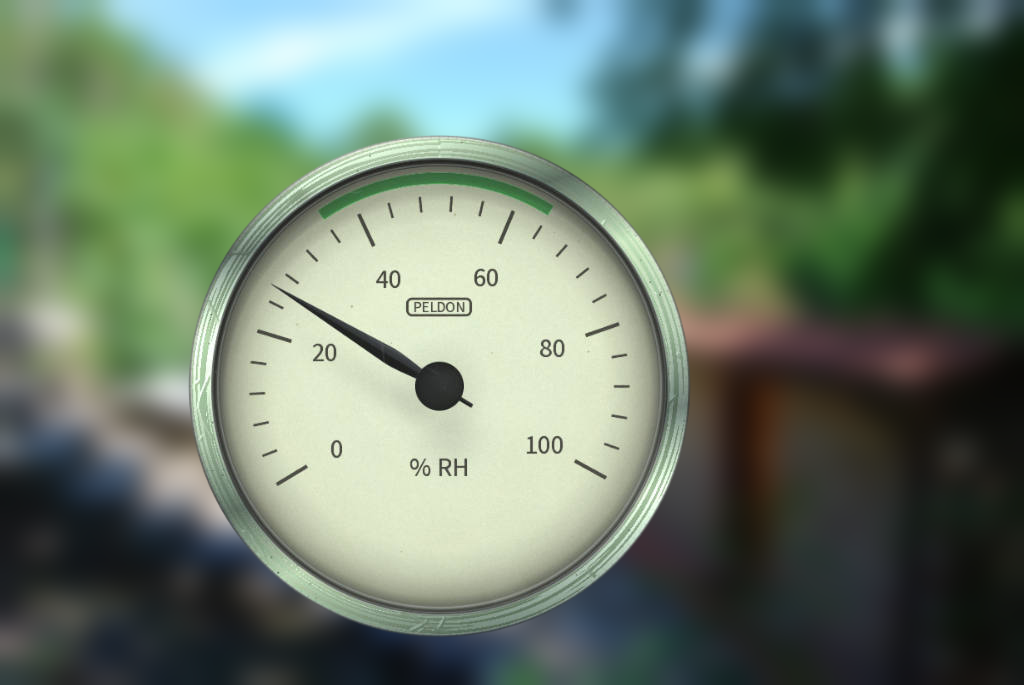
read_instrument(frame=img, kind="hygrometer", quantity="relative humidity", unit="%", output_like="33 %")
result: 26 %
